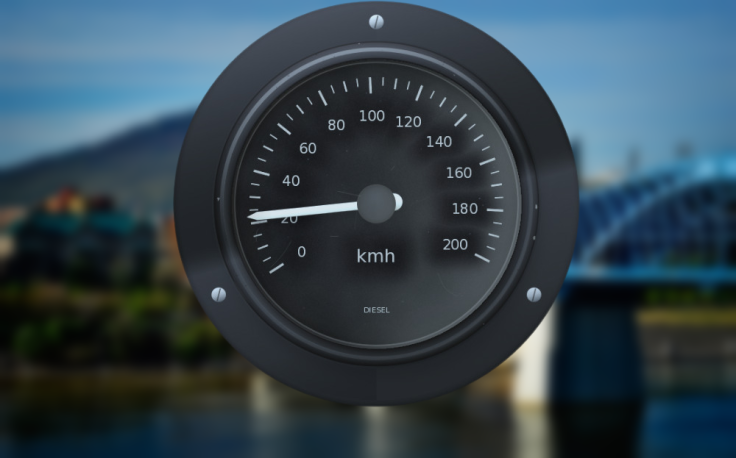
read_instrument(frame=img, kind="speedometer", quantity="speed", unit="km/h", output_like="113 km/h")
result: 22.5 km/h
